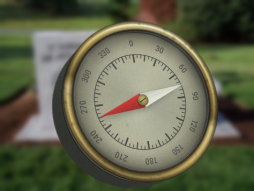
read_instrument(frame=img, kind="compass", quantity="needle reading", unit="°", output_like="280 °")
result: 255 °
